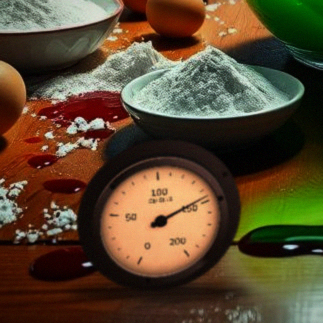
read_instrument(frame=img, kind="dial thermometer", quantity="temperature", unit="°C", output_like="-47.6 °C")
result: 145 °C
